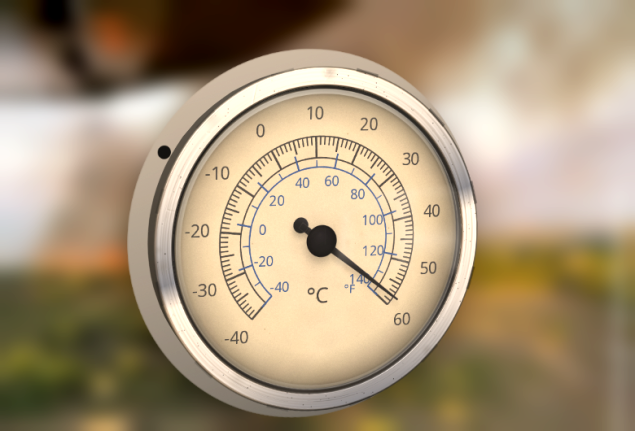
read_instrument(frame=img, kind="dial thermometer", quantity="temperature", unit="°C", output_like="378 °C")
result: 58 °C
